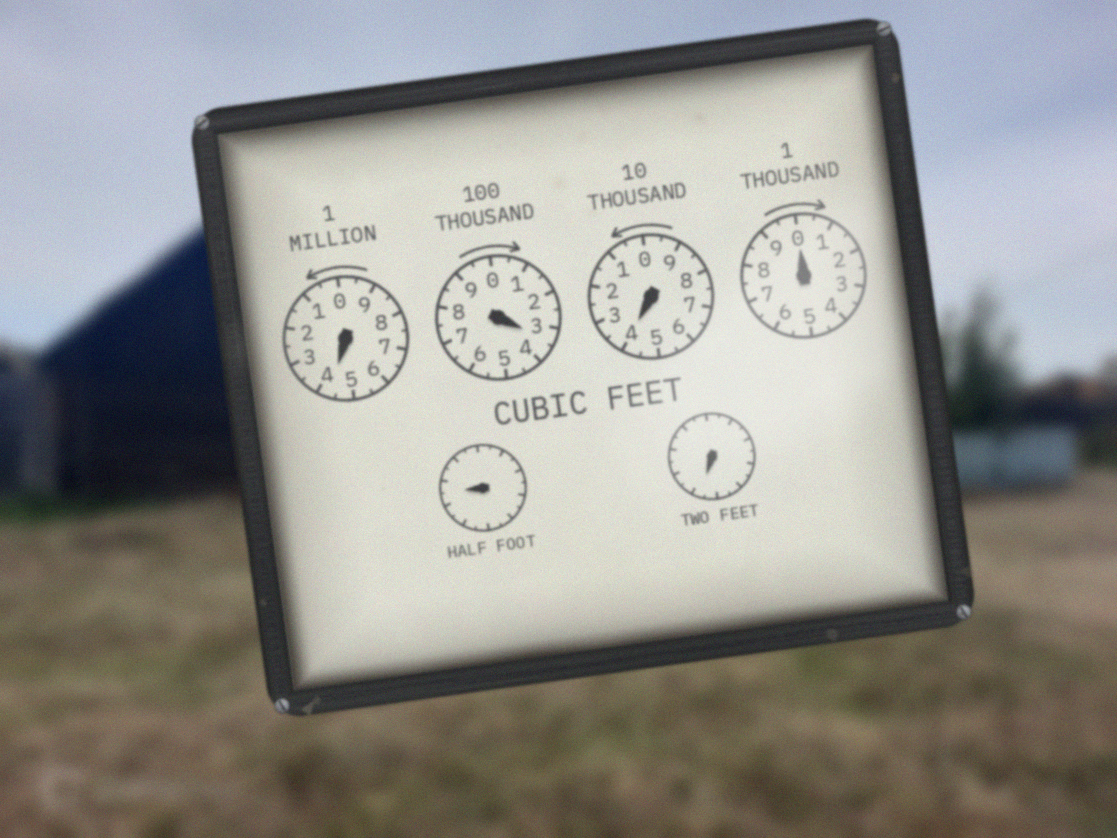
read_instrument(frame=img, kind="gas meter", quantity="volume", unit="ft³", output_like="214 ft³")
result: 434000 ft³
